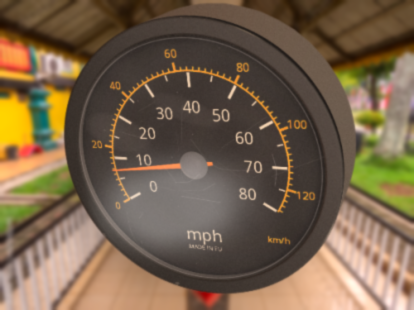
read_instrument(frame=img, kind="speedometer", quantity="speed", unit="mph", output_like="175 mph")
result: 7.5 mph
